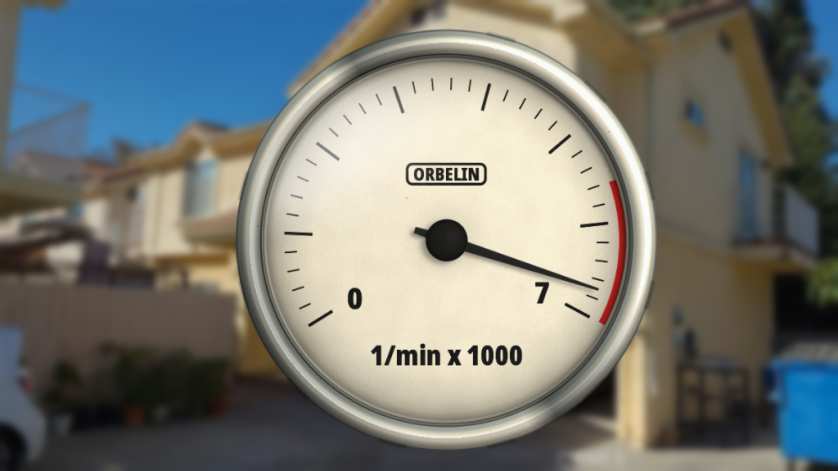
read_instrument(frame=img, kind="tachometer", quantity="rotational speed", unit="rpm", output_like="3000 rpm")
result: 6700 rpm
